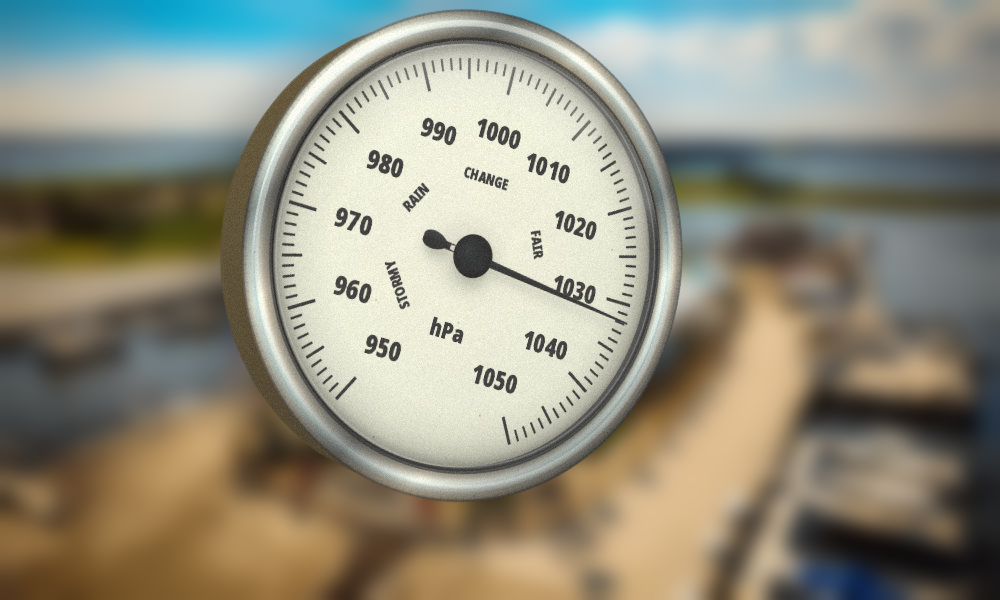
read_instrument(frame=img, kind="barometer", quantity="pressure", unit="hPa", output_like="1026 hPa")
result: 1032 hPa
